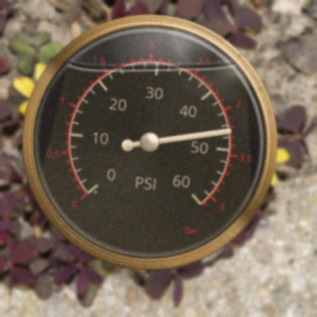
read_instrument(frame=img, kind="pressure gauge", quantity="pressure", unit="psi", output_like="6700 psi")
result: 47 psi
